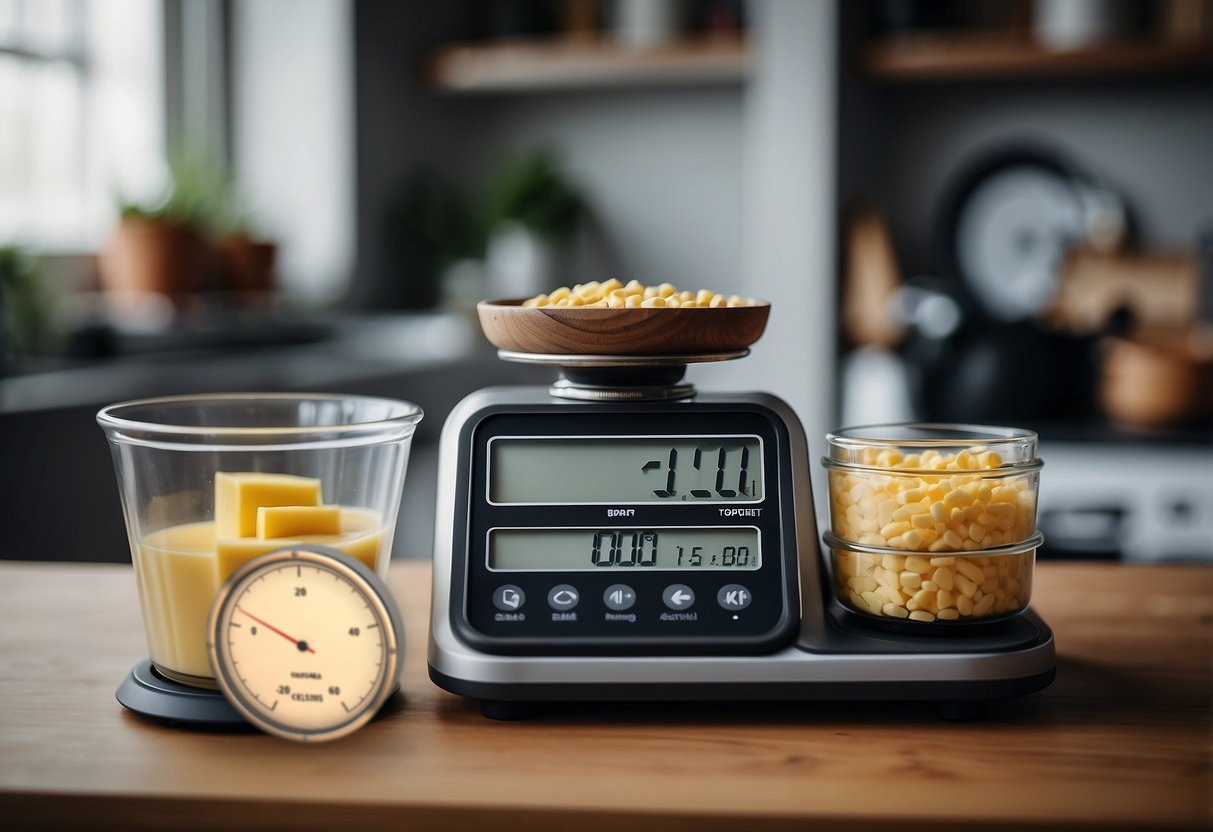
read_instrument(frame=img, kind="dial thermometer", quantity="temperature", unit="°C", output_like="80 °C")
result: 4 °C
